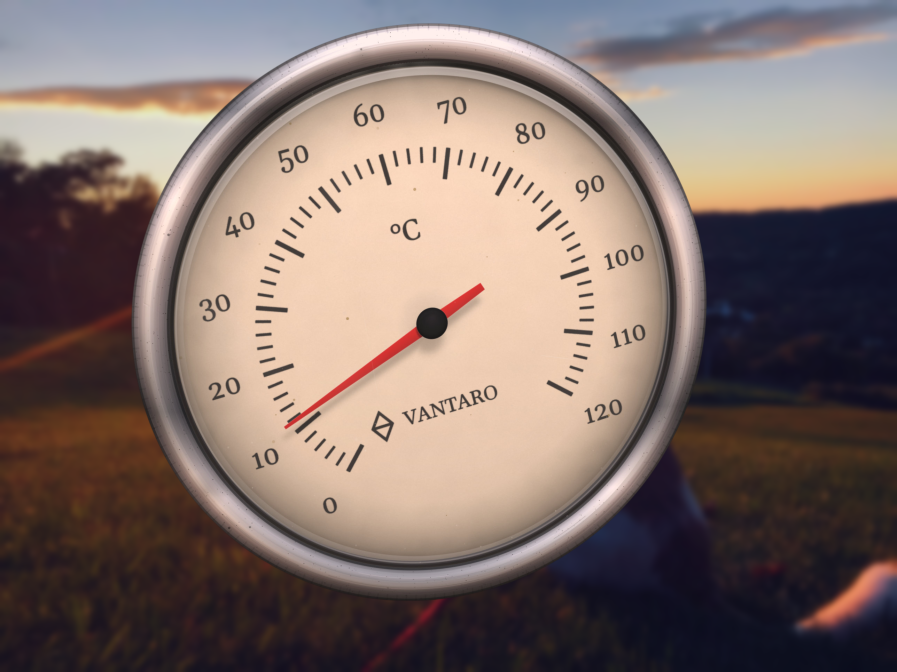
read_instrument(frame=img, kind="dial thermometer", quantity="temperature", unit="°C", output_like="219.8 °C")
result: 12 °C
